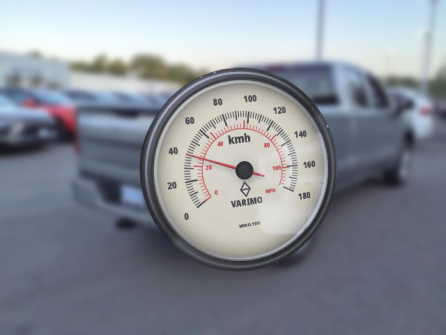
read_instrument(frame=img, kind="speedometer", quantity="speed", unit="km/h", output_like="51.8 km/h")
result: 40 km/h
